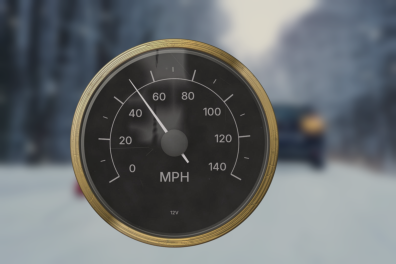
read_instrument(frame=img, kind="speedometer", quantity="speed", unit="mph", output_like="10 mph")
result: 50 mph
